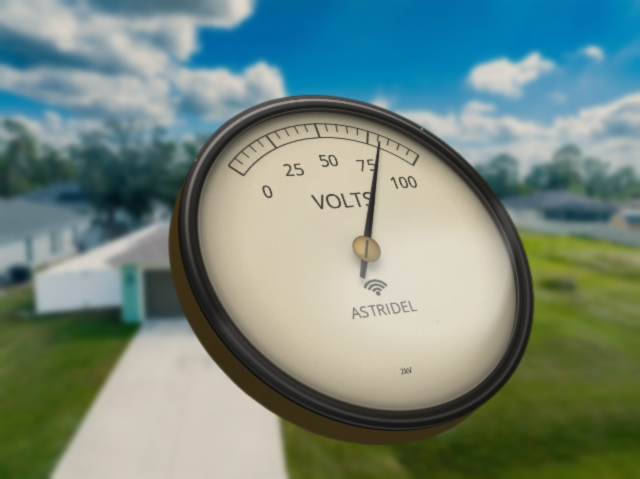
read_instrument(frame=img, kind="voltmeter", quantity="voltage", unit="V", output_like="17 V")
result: 80 V
